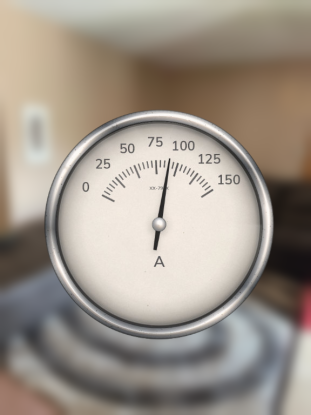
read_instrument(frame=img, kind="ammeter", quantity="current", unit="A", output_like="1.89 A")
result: 90 A
